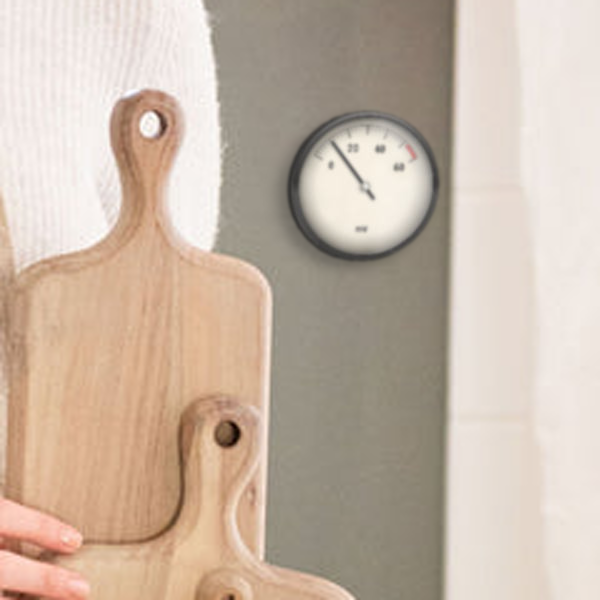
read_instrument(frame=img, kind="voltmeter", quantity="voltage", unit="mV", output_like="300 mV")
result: 10 mV
